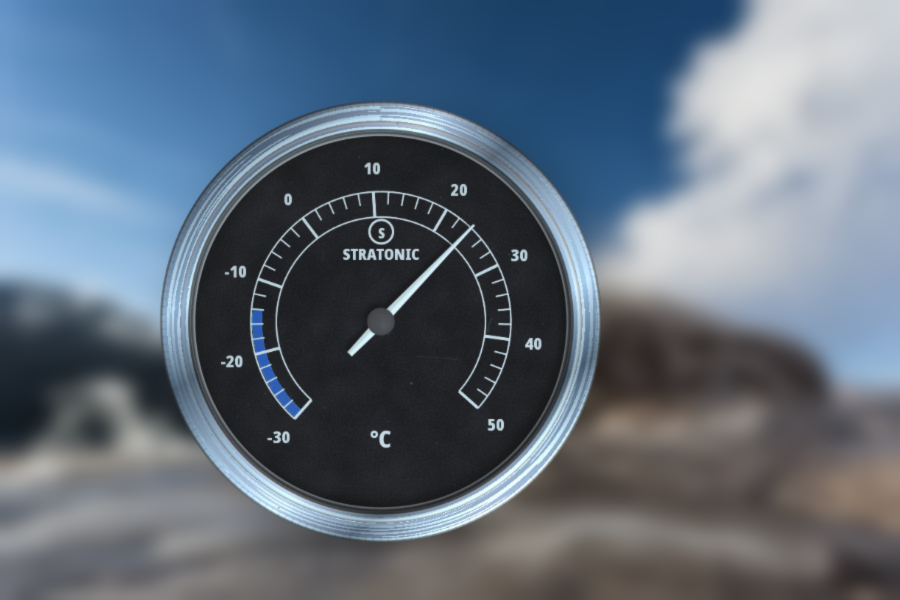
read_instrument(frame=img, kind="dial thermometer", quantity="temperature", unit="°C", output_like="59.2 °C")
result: 24 °C
